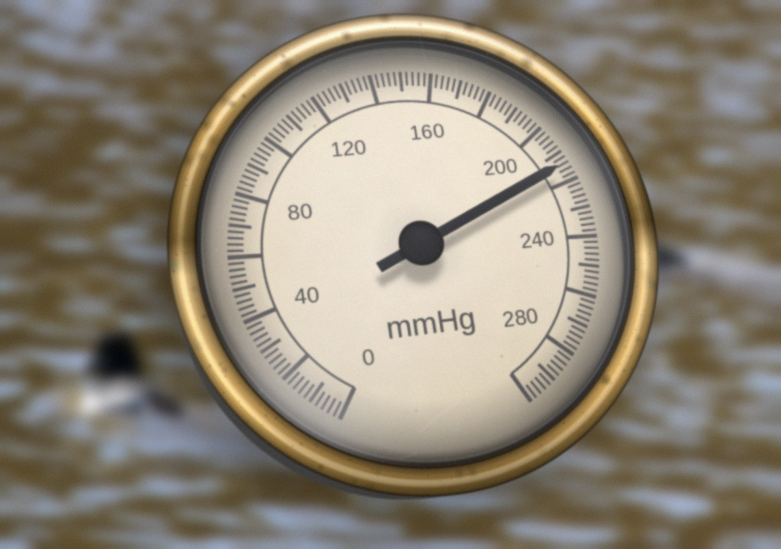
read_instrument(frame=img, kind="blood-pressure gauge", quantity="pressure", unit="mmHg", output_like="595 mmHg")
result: 214 mmHg
